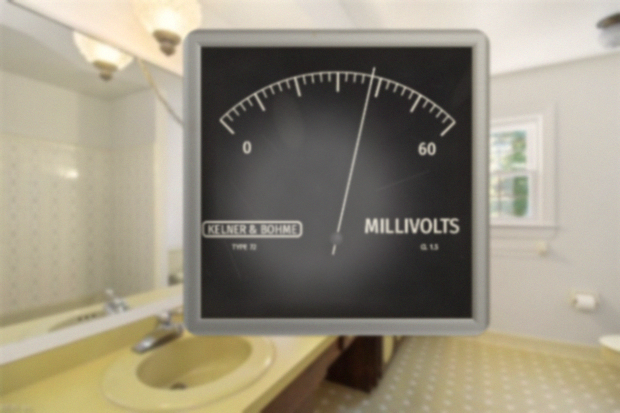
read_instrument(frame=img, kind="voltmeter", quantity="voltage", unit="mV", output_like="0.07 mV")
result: 38 mV
